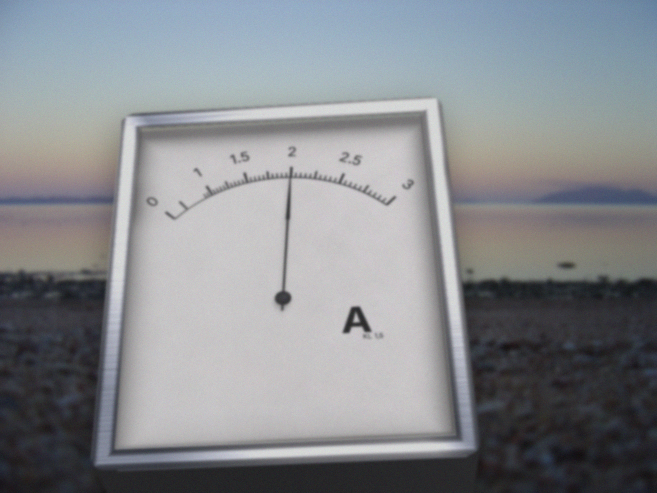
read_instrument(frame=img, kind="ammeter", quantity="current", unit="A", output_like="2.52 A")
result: 2 A
